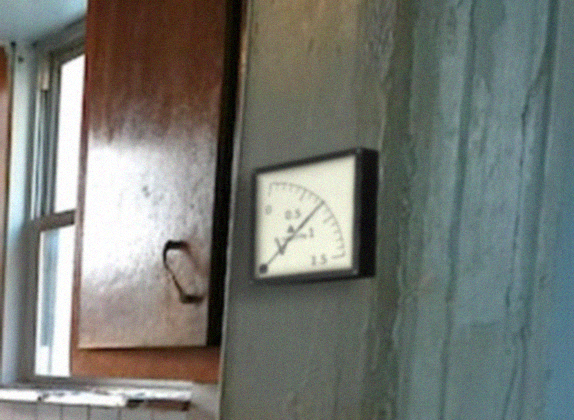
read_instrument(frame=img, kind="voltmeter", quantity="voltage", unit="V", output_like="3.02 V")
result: 0.8 V
